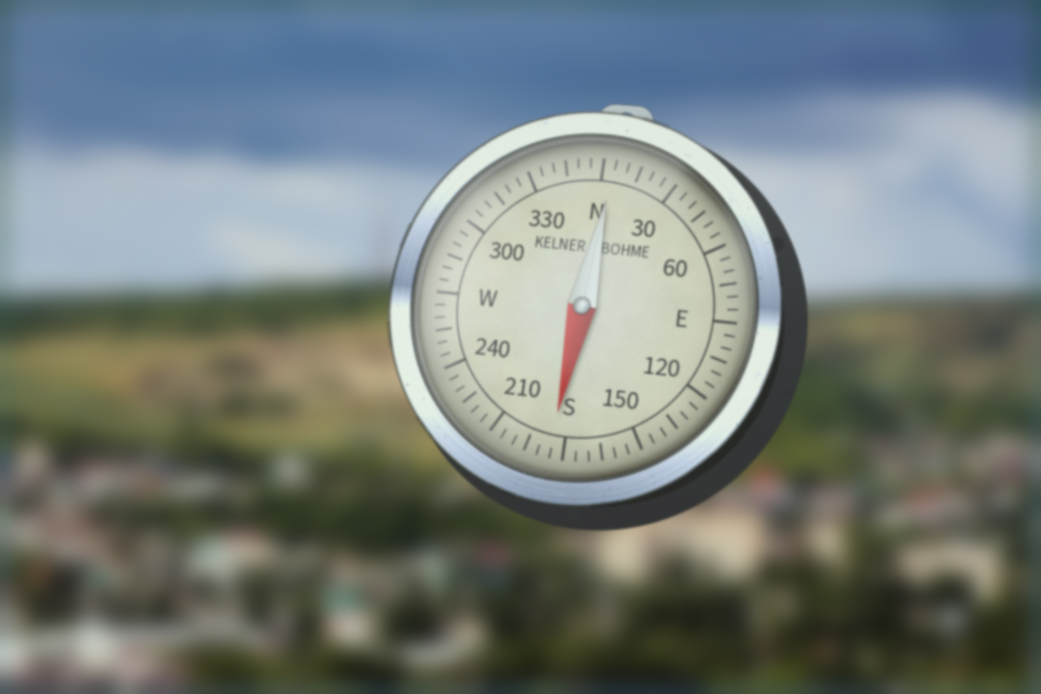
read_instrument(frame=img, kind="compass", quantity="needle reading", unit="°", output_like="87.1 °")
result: 185 °
